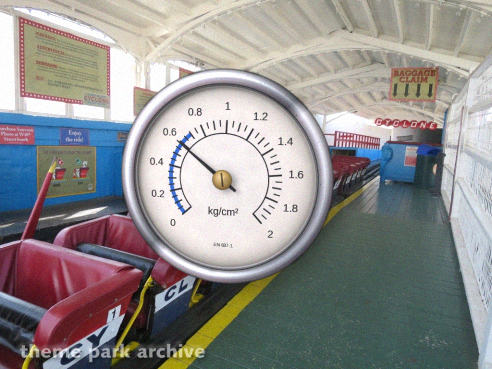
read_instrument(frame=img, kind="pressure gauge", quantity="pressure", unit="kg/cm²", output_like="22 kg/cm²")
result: 0.6 kg/cm²
